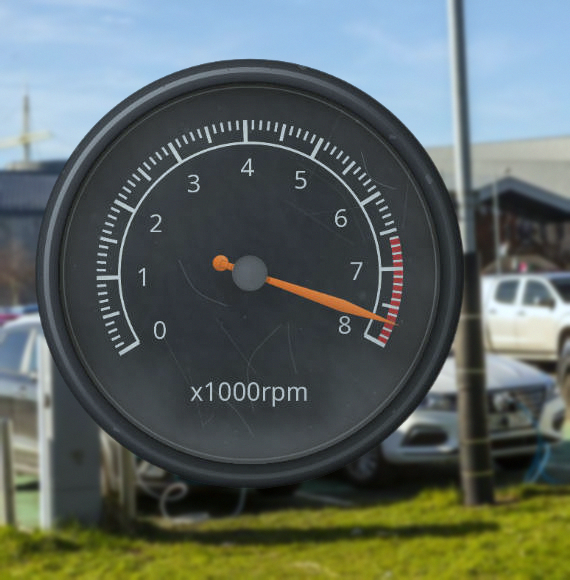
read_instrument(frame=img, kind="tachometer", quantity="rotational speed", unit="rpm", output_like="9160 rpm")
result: 7700 rpm
